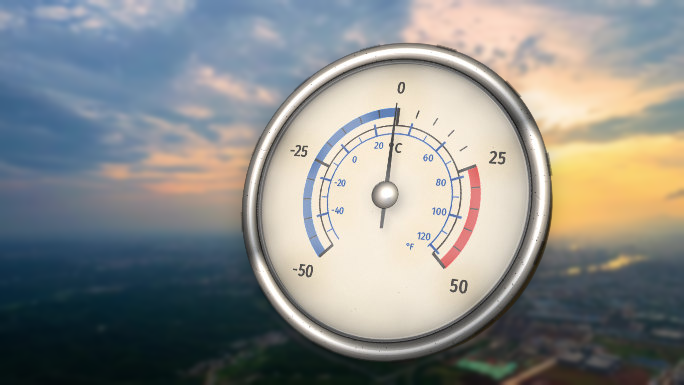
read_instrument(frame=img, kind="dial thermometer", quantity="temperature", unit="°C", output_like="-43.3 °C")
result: 0 °C
